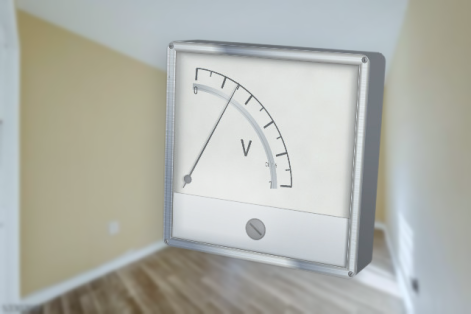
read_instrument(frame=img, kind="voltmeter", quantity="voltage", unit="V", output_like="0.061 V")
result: 0.3 V
